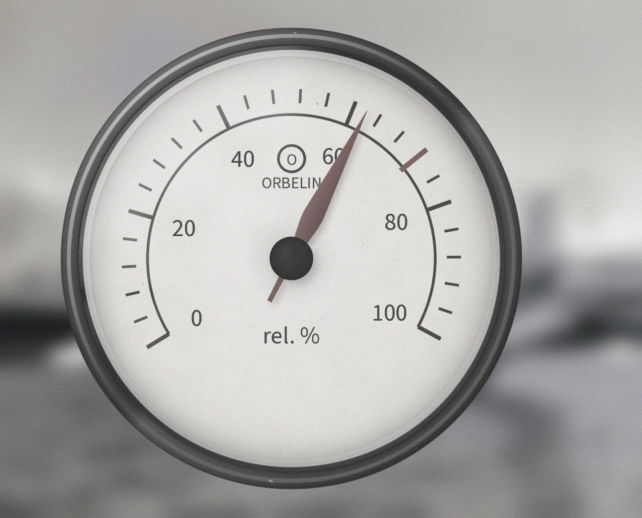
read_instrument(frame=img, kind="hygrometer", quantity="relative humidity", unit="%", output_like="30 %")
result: 62 %
